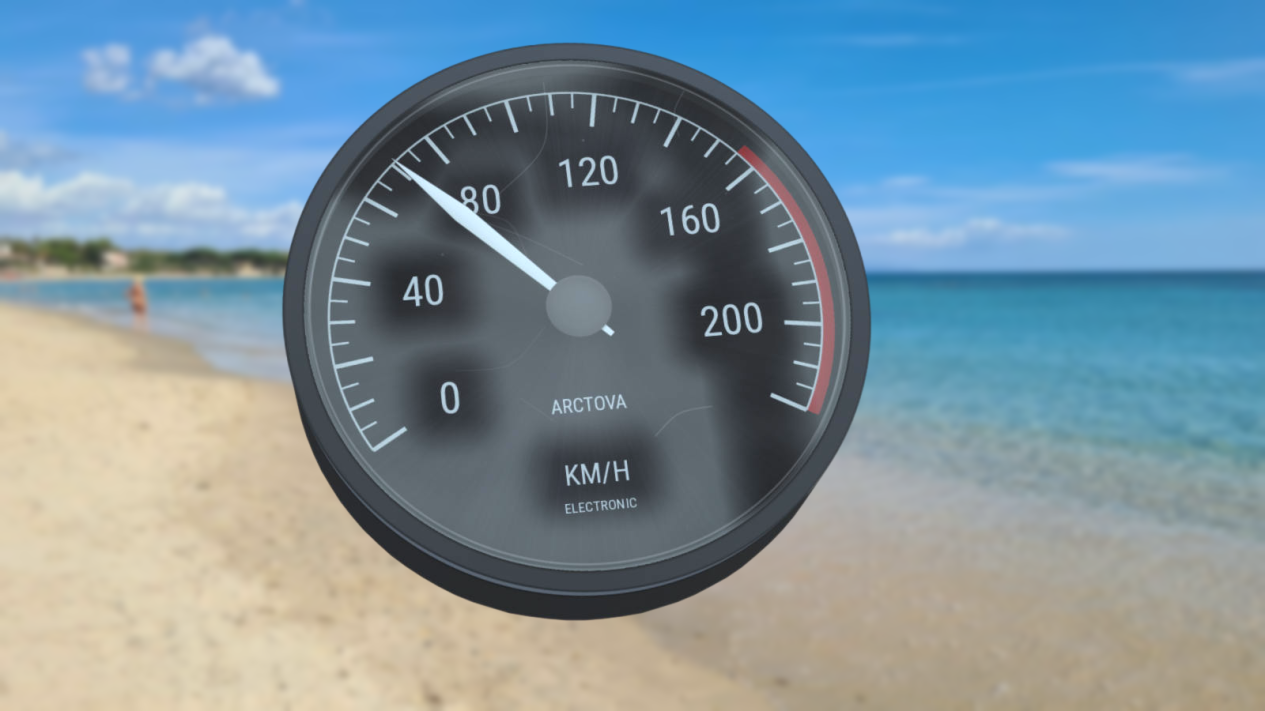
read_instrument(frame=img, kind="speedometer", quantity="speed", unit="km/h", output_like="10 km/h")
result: 70 km/h
